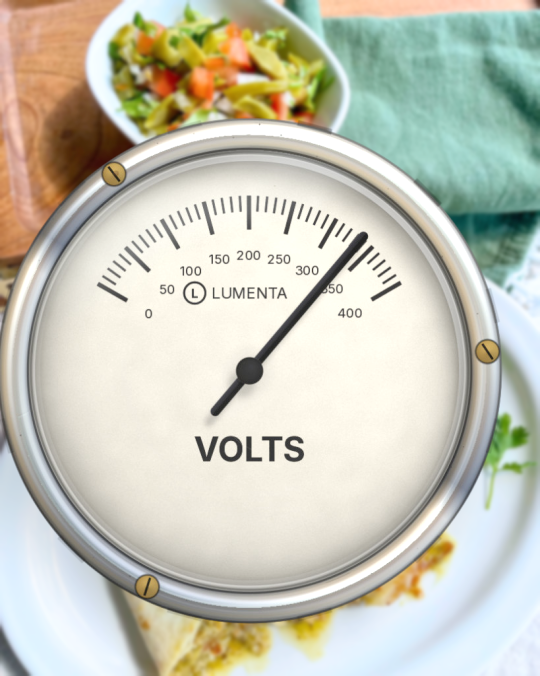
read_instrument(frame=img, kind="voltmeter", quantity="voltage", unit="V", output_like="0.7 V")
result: 335 V
